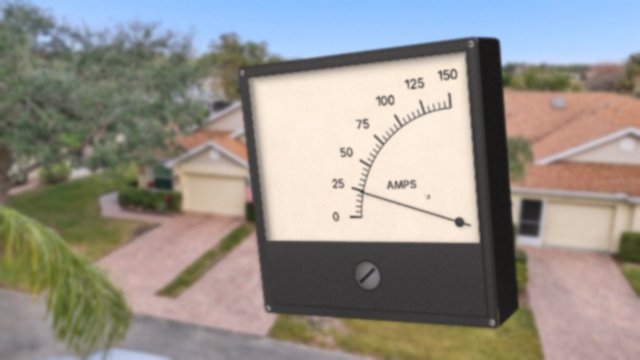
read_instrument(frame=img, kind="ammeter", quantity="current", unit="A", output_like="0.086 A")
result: 25 A
